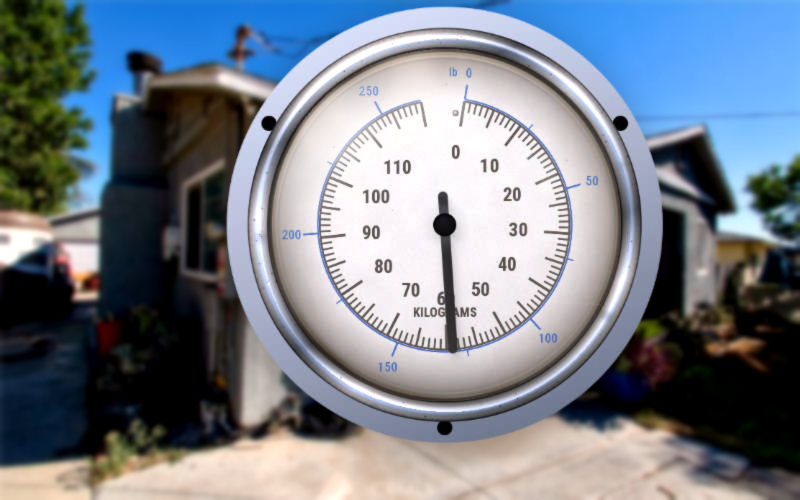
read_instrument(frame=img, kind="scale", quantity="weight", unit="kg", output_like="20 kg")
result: 59 kg
